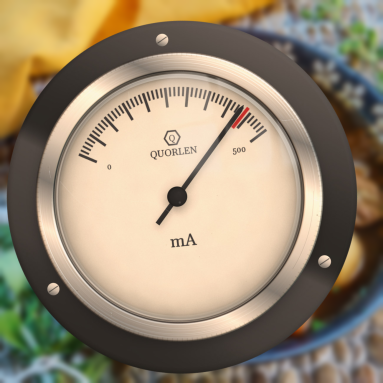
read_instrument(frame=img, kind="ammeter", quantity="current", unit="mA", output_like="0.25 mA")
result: 430 mA
